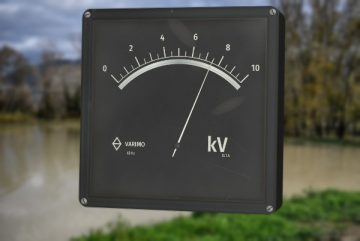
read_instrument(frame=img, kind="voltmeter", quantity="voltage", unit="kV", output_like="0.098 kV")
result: 7.5 kV
